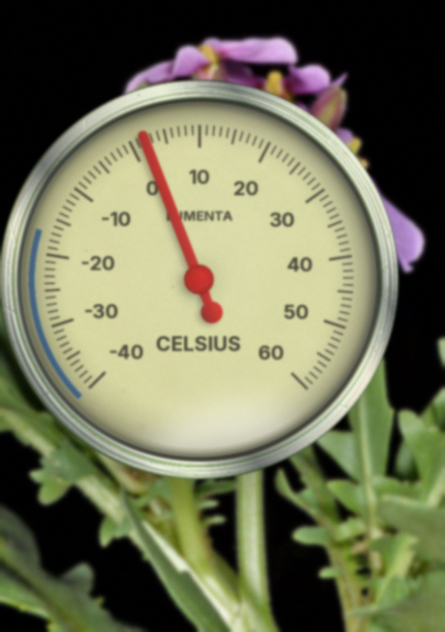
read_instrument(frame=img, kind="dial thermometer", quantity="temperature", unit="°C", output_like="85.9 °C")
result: 2 °C
